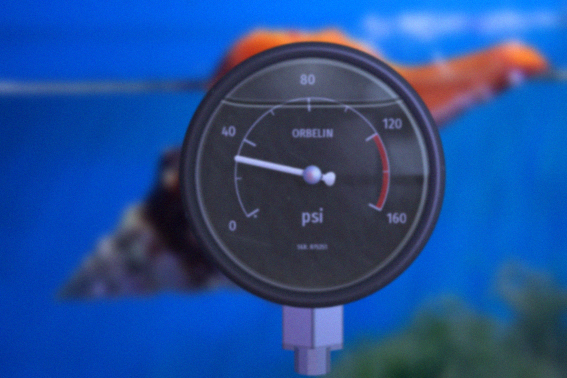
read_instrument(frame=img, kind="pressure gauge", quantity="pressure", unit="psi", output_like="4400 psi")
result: 30 psi
